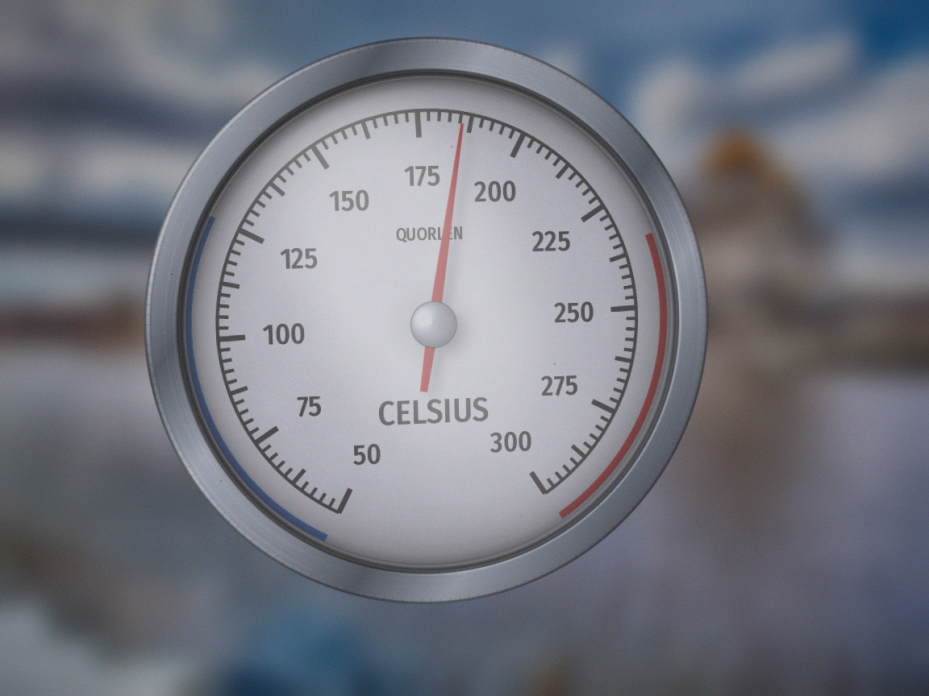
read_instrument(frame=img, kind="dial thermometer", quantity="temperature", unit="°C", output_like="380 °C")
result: 185 °C
